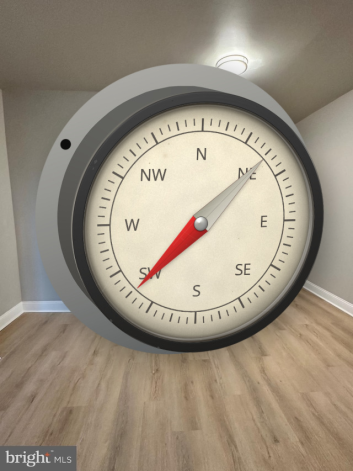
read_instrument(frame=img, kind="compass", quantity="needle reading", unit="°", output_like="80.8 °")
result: 225 °
